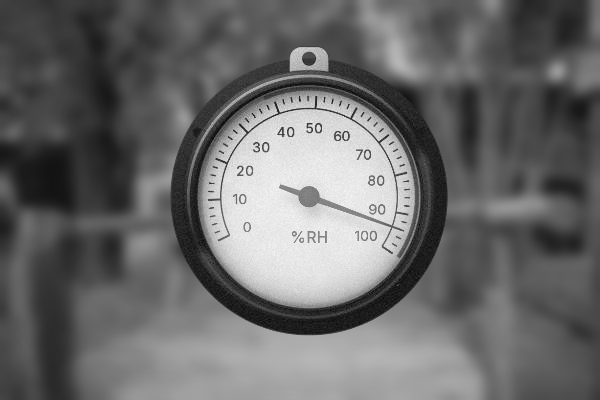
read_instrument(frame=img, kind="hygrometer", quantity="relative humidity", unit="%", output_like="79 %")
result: 94 %
